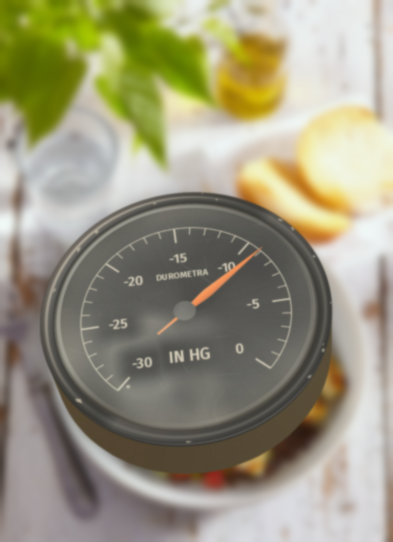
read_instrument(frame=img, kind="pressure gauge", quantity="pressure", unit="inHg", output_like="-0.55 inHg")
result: -9 inHg
